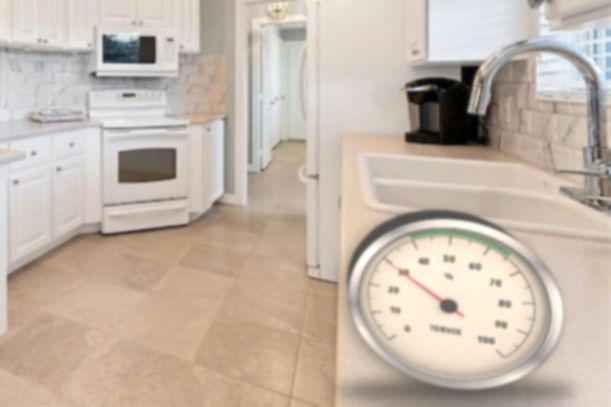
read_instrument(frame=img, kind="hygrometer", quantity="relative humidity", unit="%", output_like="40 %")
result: 30 %
